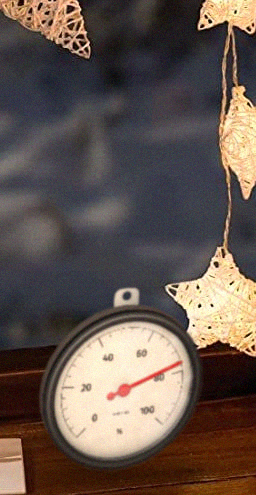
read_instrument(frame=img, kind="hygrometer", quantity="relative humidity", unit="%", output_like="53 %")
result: 76 %
